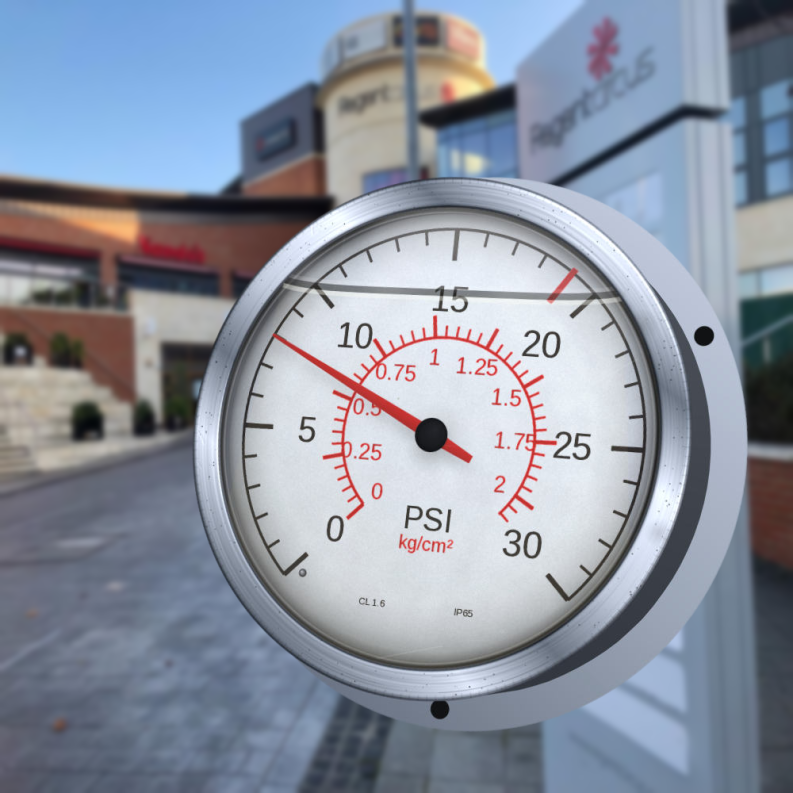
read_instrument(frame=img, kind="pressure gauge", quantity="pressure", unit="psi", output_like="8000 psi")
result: 8 psi
